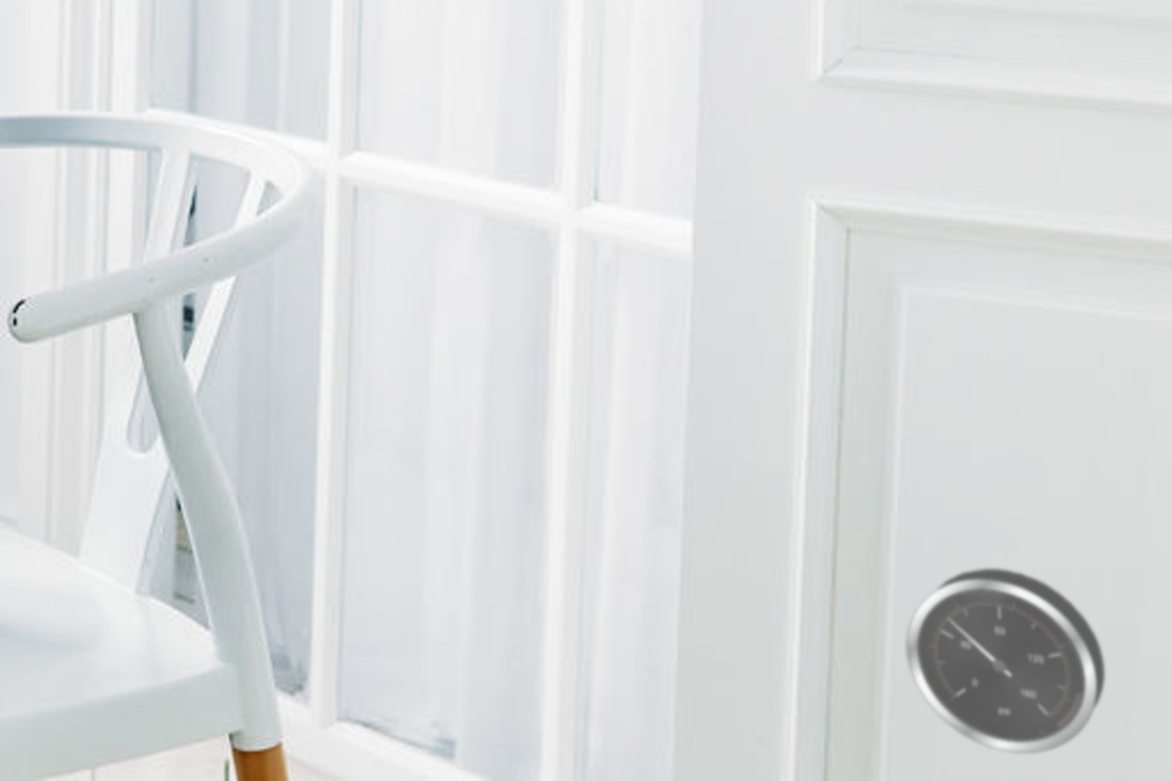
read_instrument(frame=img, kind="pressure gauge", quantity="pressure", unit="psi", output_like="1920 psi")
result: 50 psi
